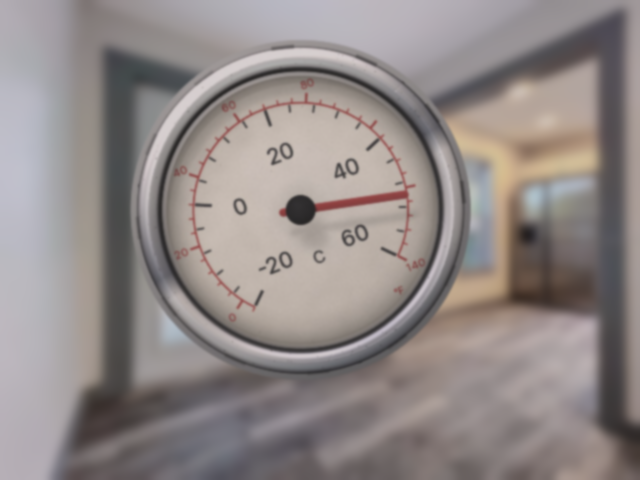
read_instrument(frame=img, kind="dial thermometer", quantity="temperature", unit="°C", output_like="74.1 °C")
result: 50 °C
